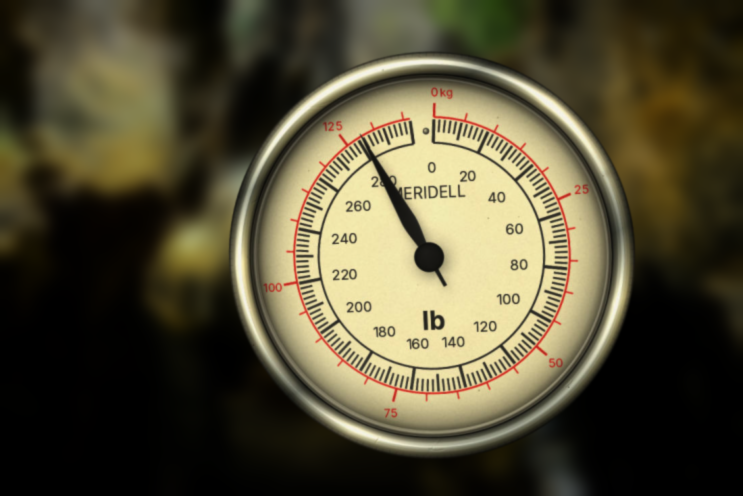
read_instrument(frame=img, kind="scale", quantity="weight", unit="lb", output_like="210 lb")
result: 282 lb
